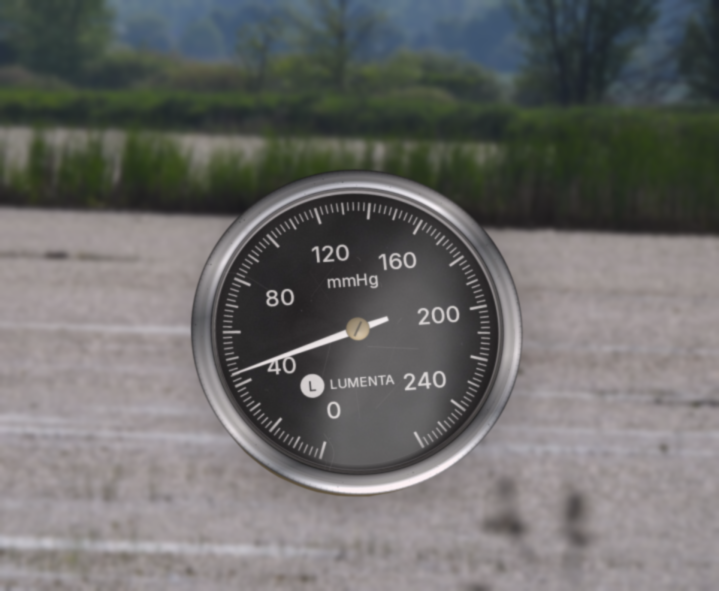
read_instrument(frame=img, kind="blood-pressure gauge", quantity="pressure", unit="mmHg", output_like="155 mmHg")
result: 44 mmHg
